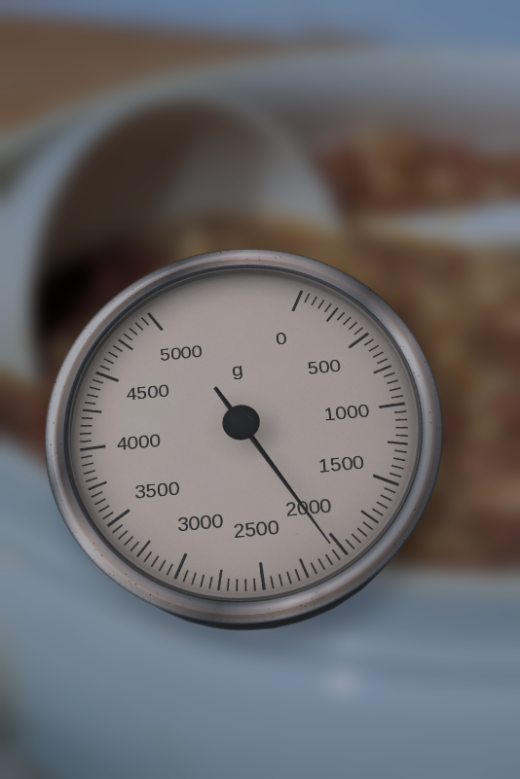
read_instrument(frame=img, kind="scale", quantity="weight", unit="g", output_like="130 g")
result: 2050 g
